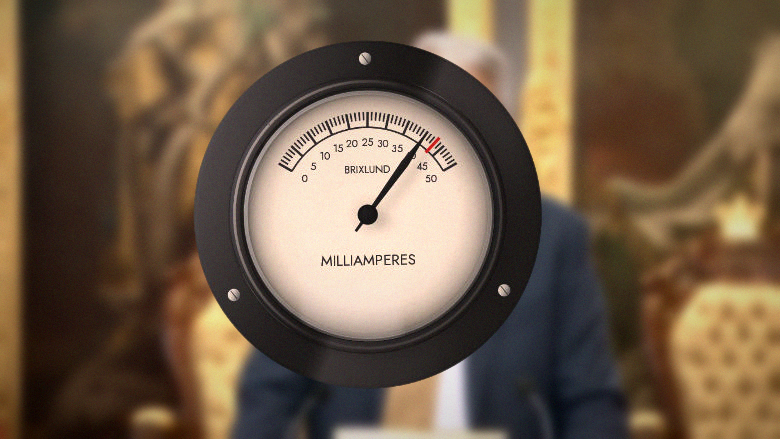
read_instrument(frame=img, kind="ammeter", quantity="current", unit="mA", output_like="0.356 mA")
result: 40 mA
